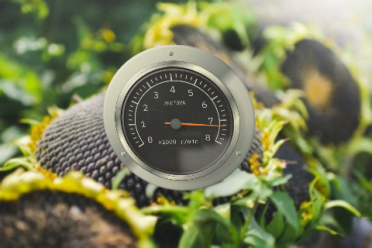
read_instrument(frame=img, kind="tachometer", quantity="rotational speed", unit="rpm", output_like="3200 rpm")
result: 7200 rpm
